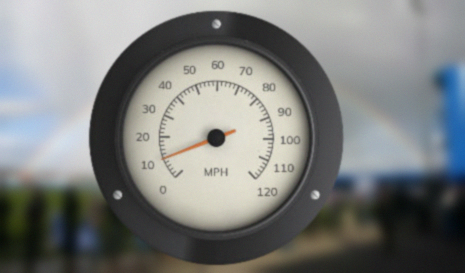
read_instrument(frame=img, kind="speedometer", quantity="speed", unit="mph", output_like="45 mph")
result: 10 mph
